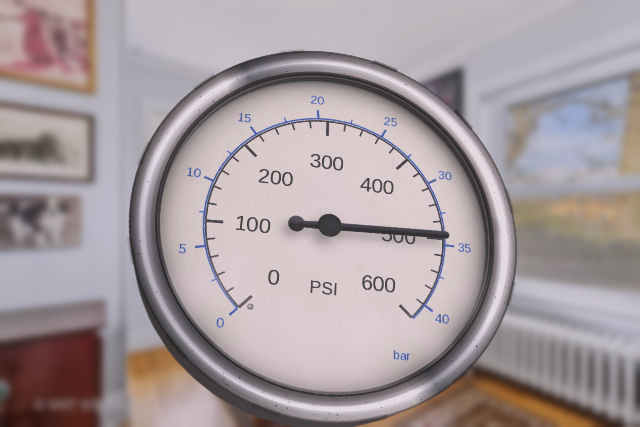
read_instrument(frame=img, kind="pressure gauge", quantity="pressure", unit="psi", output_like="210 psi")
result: 500 psi
